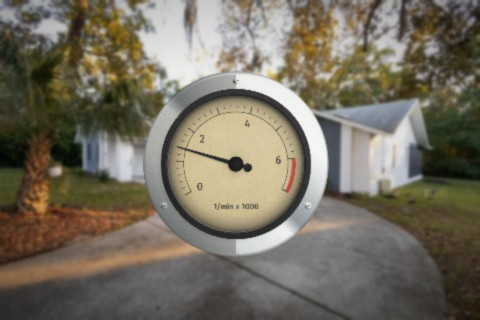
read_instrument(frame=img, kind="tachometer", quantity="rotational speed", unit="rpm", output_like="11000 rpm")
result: 1400 rpm
